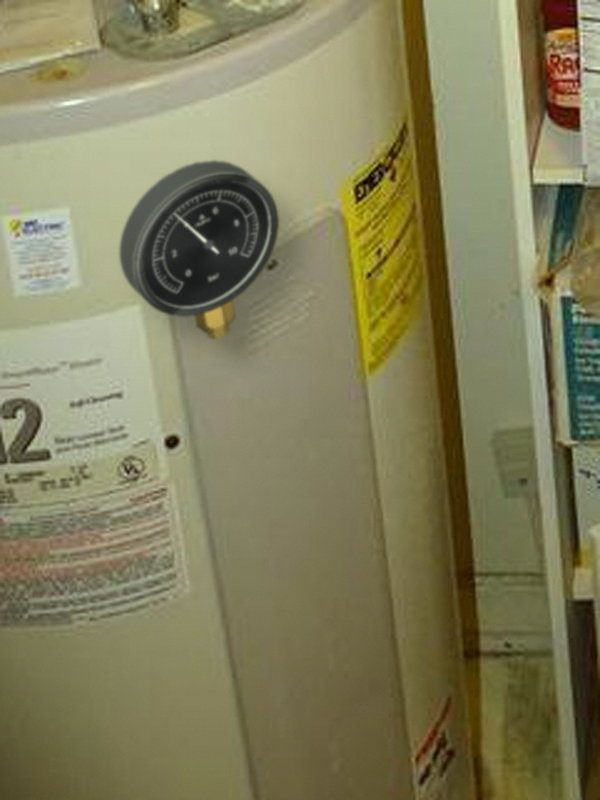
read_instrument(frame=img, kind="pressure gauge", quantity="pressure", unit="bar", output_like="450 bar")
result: 4 bar
